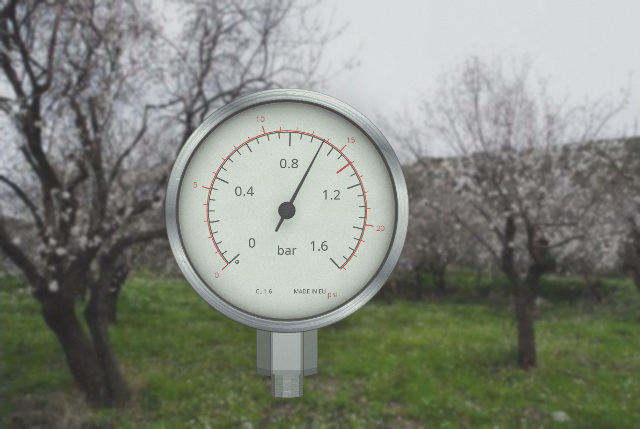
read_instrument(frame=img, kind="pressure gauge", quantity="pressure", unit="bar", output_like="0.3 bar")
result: 0.95 bar
